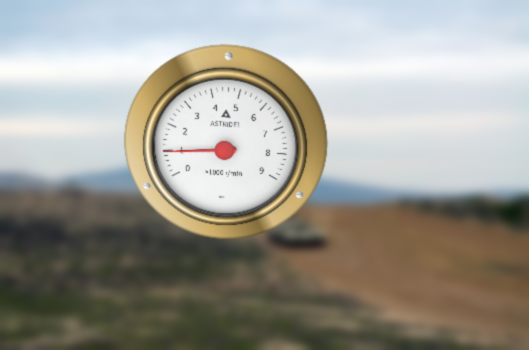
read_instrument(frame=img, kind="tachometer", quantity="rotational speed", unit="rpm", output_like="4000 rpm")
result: 1000 rpm
